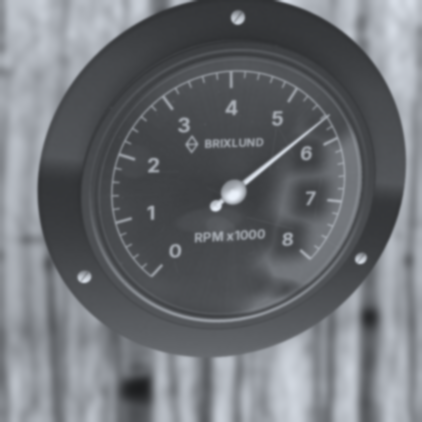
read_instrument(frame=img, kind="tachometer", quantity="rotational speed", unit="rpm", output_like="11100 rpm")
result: 5600 rpm
